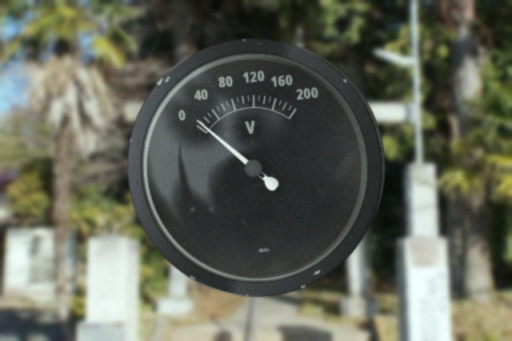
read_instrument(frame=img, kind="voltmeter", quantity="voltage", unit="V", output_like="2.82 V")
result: 10 V
